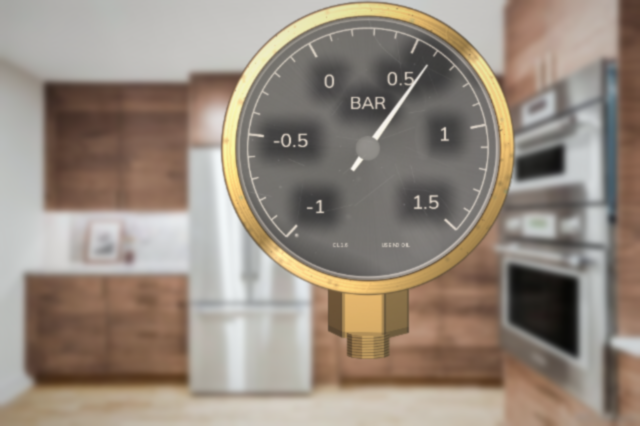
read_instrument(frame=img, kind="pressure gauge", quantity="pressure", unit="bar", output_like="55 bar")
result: 0.6 bar
